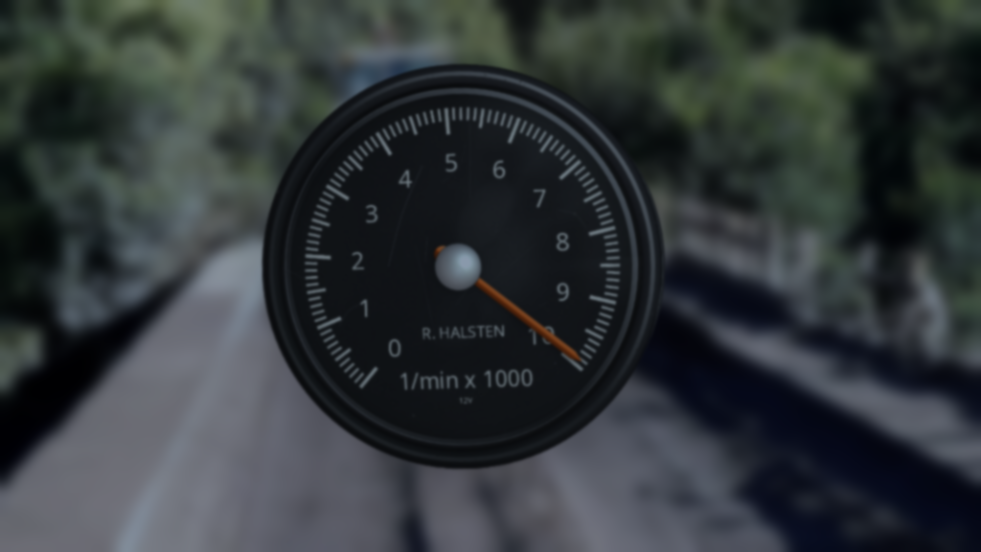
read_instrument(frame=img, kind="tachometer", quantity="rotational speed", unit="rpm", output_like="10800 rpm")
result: 9900 rpm
